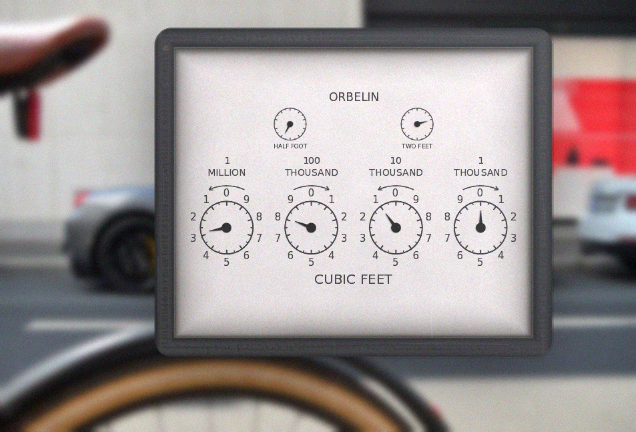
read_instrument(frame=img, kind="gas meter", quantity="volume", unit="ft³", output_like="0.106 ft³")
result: 281000 ft³
